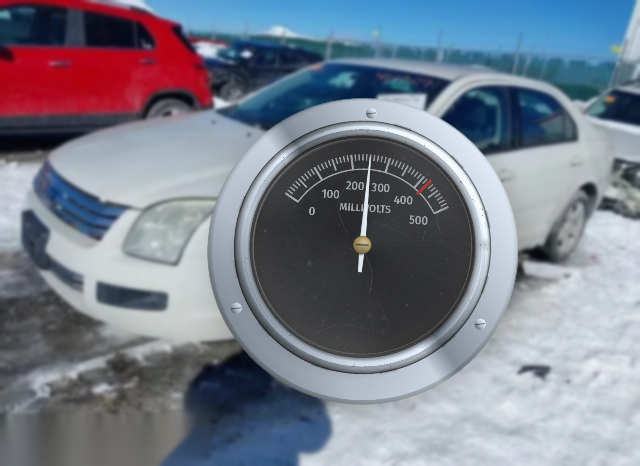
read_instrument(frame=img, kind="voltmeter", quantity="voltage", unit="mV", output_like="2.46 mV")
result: 250 mV
